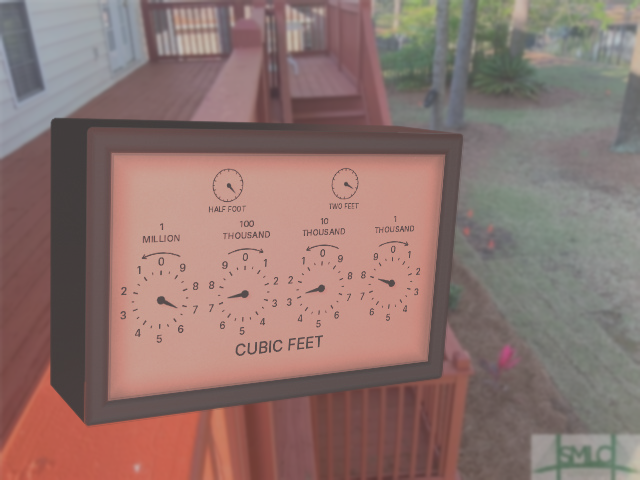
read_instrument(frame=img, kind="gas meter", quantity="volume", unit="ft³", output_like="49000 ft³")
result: 672800 ft³
